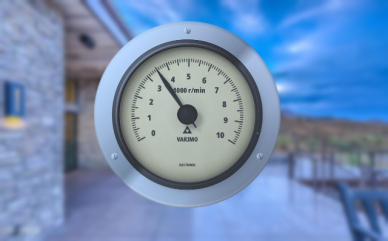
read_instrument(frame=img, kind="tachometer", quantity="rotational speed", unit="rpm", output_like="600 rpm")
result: 3500 rpm
